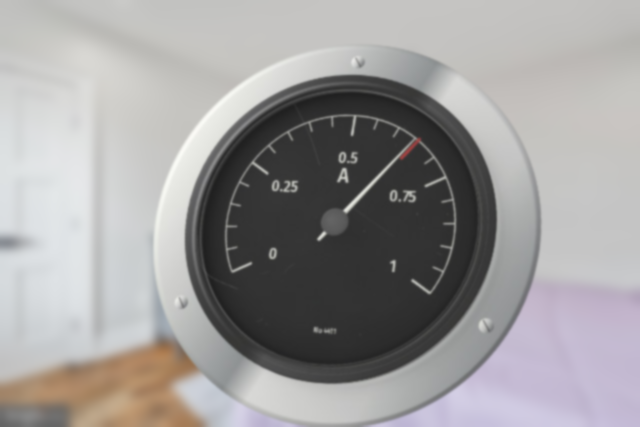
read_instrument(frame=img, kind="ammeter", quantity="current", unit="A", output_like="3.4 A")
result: 0.65 A
